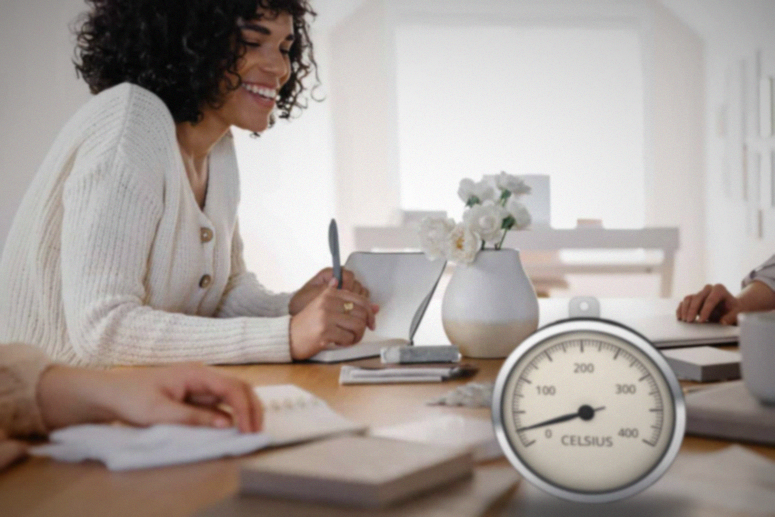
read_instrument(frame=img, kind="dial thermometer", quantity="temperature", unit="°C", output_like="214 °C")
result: 25 °C
